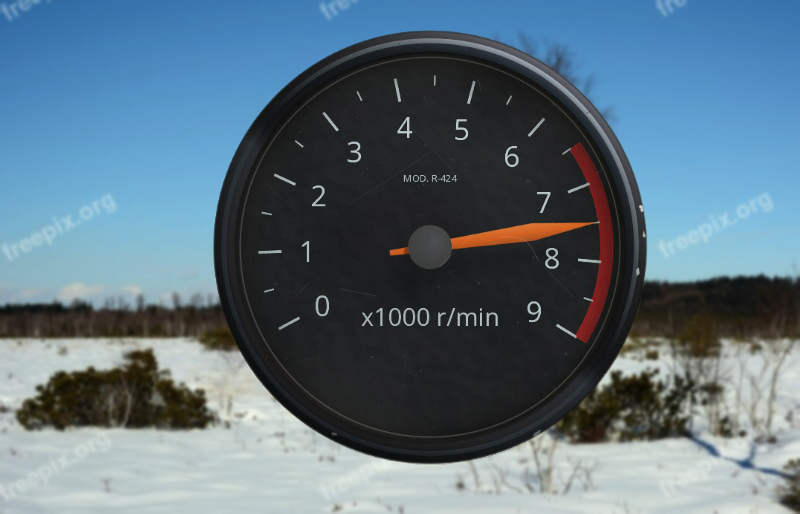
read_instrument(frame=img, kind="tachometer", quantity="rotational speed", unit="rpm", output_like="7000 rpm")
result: 7500 rpm
